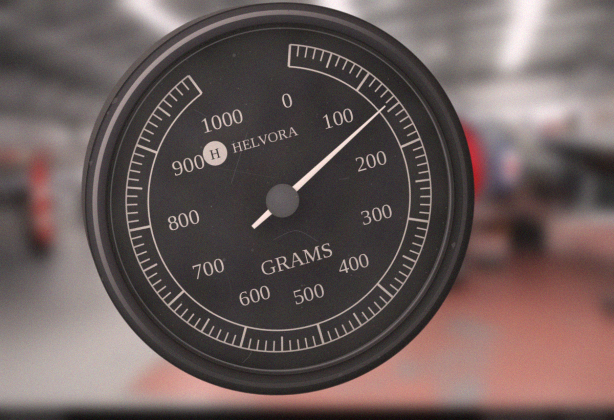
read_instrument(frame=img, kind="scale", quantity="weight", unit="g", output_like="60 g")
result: 140 g
